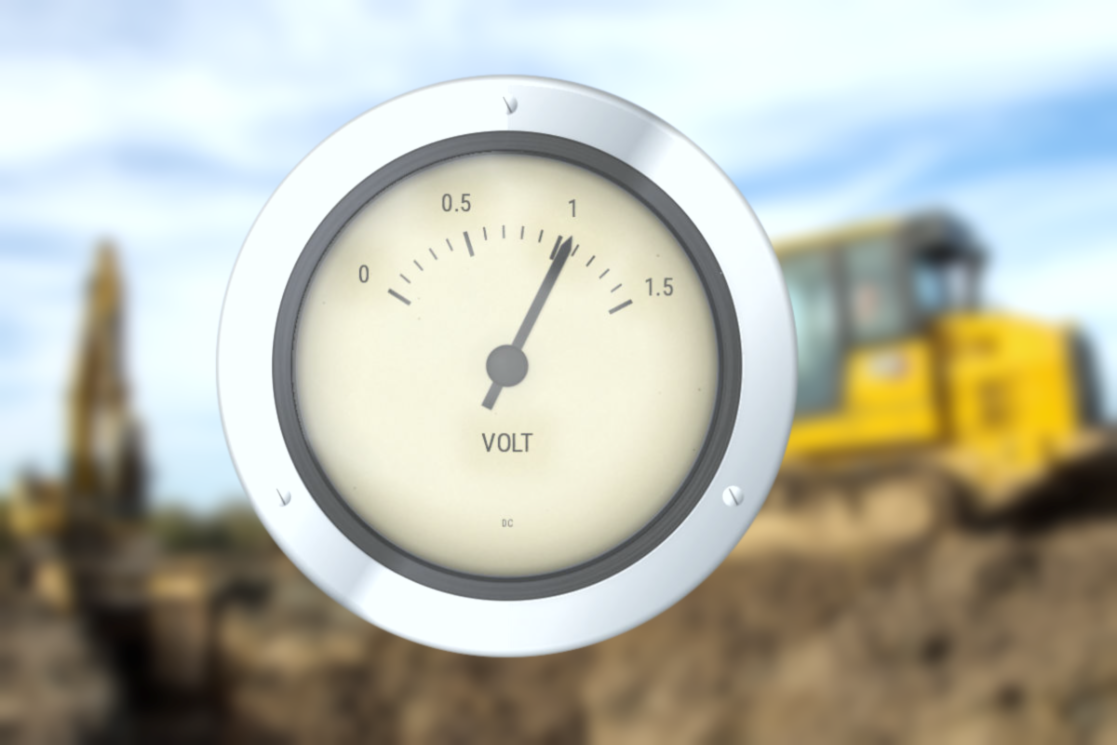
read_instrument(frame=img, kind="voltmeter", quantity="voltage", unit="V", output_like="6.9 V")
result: 1.05 V
